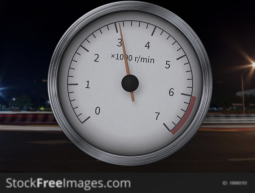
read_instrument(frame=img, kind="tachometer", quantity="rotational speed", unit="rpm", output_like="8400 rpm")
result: 3100 rpm
